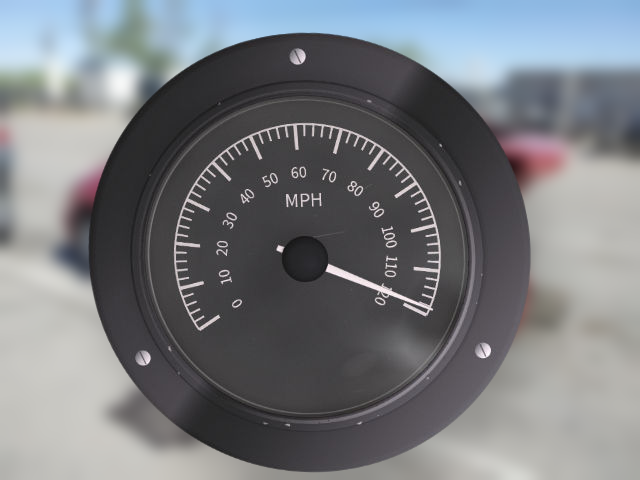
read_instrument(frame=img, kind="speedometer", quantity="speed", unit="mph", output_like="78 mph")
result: 118 mph
